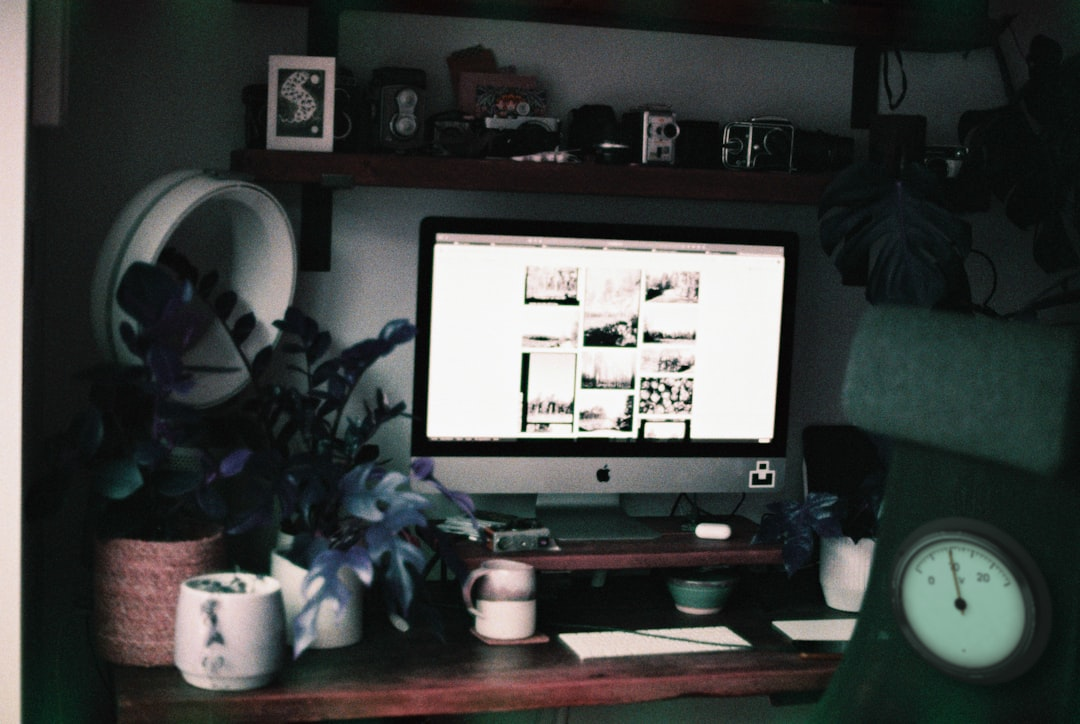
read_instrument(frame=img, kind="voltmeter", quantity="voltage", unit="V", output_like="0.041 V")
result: 10 V
